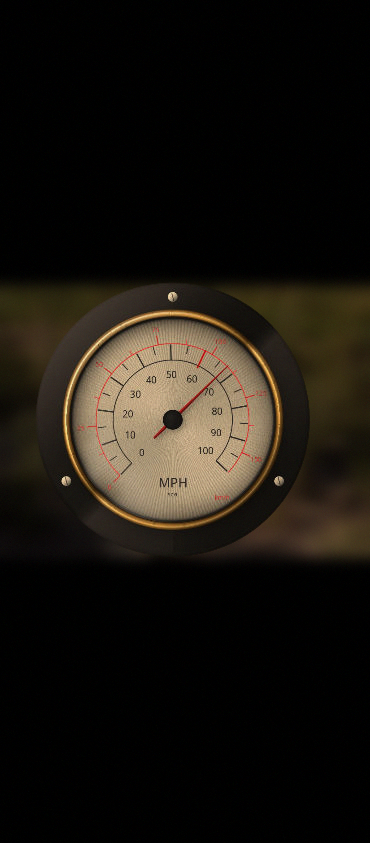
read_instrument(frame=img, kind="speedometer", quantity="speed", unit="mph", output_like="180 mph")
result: 67.5 mph
